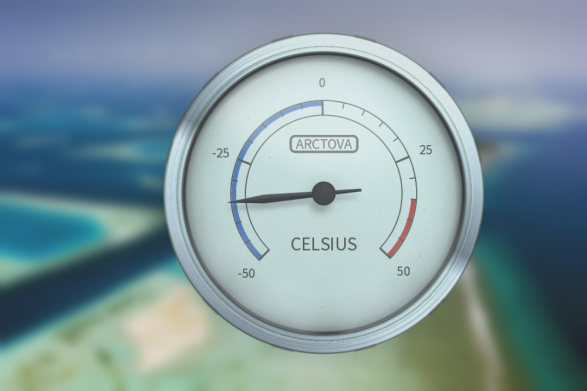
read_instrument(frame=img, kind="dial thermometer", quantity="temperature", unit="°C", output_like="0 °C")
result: -35 °C
